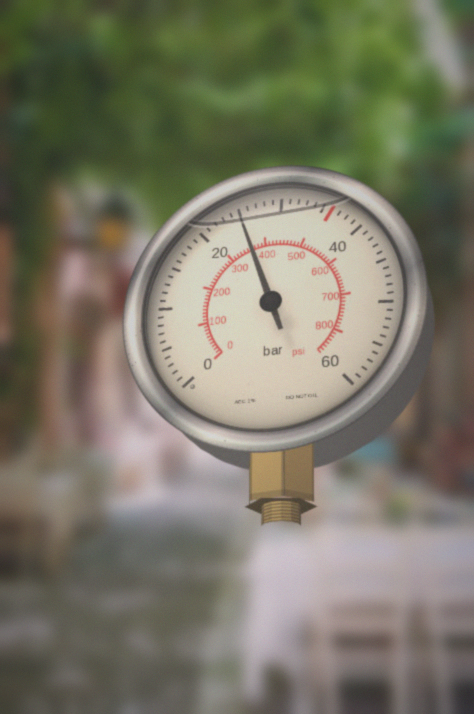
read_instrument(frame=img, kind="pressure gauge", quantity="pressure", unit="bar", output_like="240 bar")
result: 25 bar
